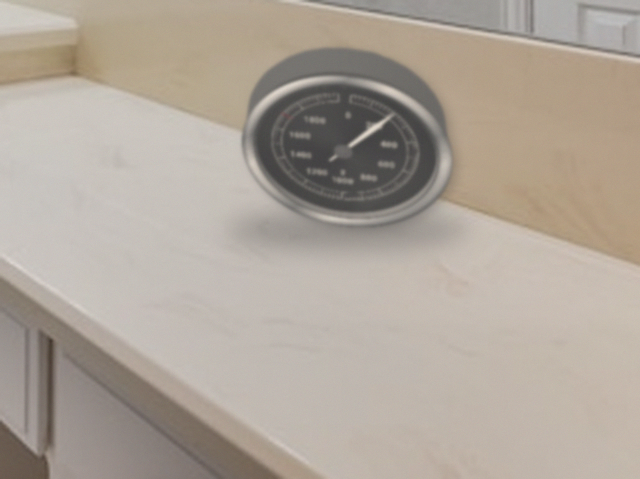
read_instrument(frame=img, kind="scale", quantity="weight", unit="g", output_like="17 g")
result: 200 g
